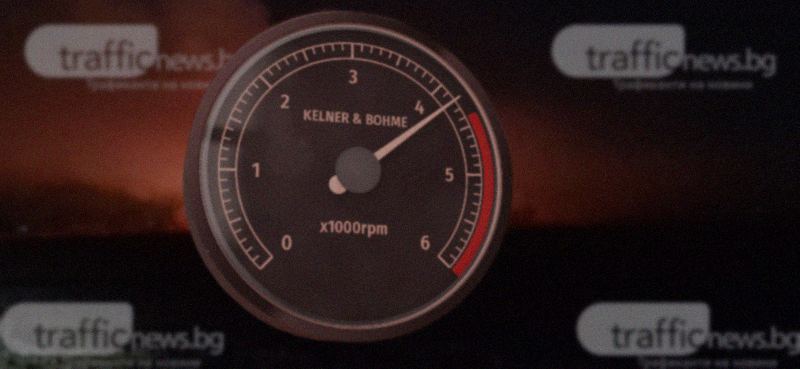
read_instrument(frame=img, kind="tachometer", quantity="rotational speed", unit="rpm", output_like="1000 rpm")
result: 4200 rpm
